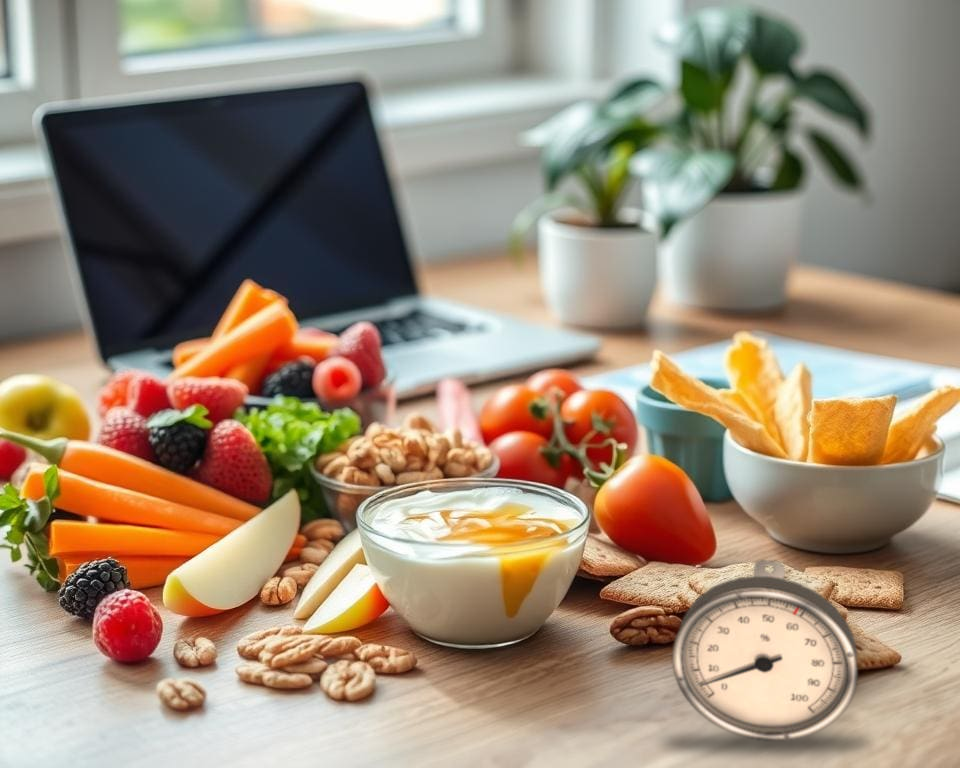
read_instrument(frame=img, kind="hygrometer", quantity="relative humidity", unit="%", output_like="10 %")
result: 5 %
